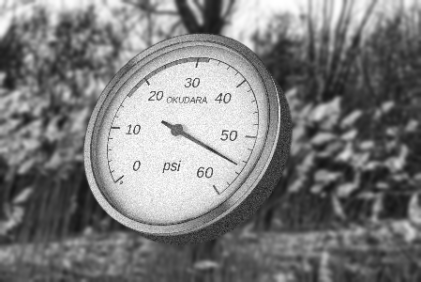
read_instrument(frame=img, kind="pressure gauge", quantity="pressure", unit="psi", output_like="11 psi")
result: 55 psi
